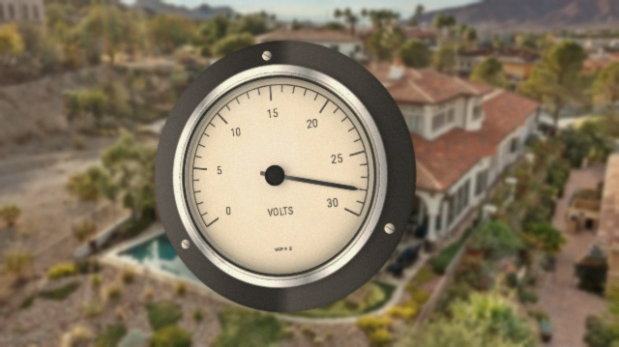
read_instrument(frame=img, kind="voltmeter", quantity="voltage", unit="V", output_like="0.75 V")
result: 28 V
